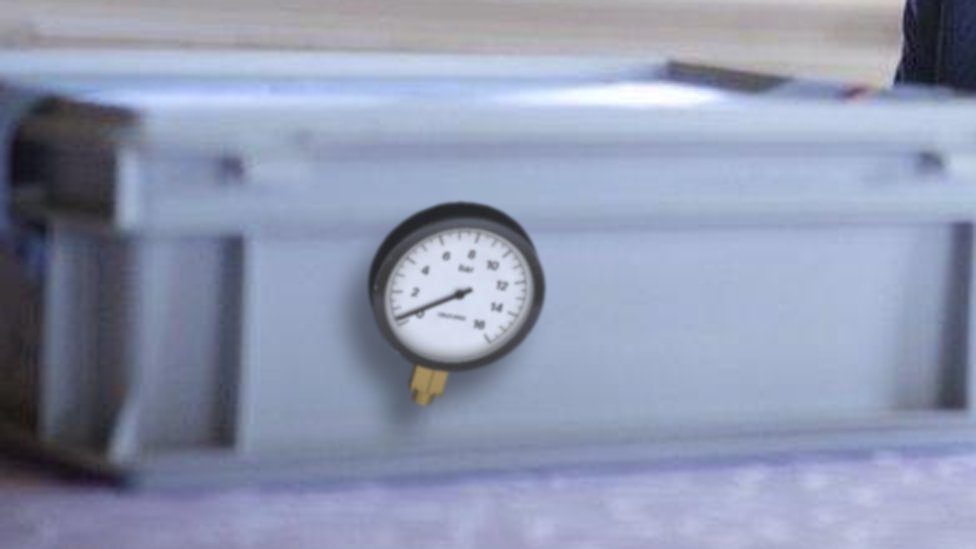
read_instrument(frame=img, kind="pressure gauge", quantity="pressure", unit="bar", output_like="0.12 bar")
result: 0.5 bar
